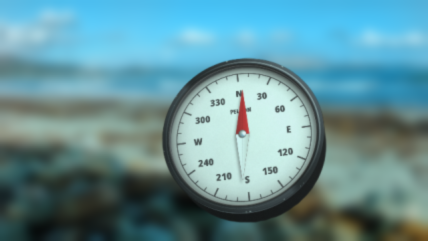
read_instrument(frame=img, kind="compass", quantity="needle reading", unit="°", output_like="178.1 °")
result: 5 °
